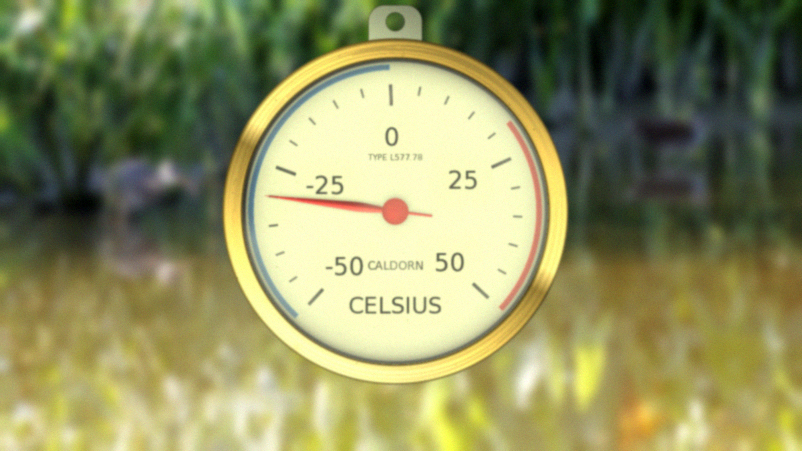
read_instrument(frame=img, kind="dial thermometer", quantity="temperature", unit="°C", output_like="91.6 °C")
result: -30 °C
